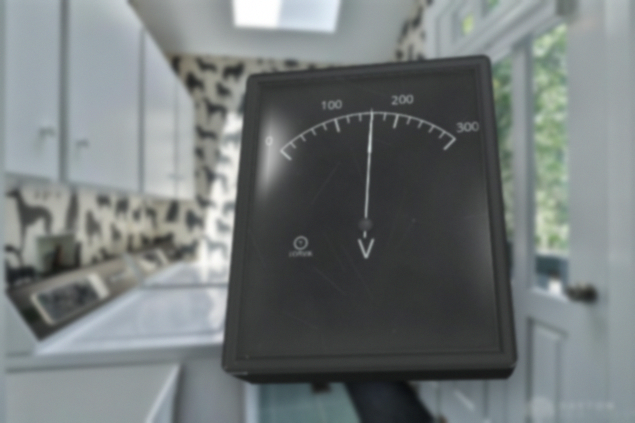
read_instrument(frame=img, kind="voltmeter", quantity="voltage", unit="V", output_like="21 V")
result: 160 V
